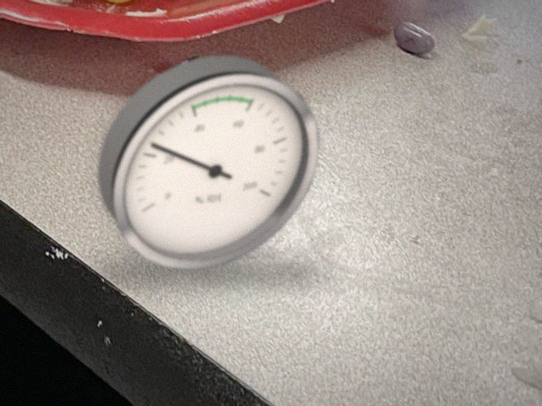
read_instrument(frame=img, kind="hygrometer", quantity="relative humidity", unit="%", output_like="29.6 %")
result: 24 %
